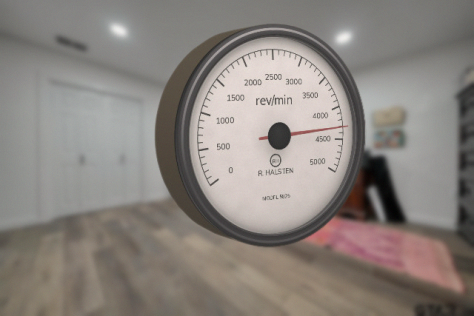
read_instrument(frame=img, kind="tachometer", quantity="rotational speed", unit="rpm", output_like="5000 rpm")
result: 4300 rpm
